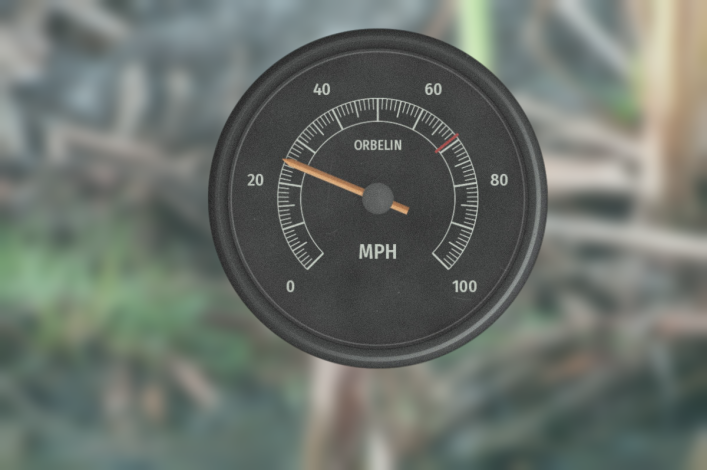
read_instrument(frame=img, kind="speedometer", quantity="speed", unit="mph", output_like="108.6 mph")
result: 25 mph
